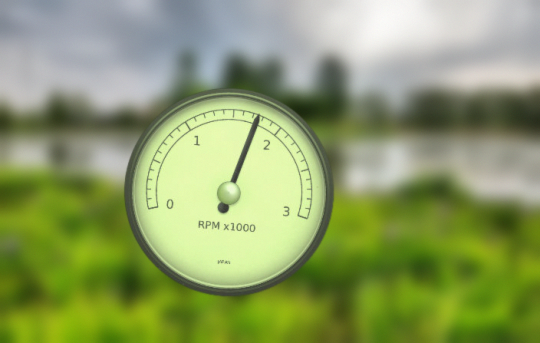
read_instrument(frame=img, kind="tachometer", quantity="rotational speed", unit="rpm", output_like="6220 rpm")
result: 1750 rpm
